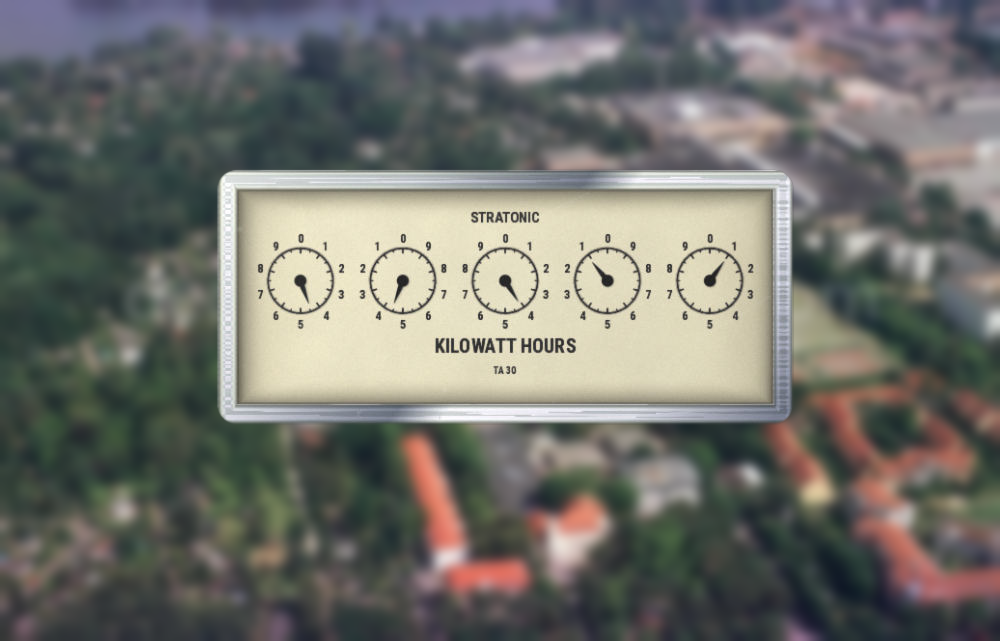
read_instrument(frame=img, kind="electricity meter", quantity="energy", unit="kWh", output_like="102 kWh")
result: 44411 kWh
